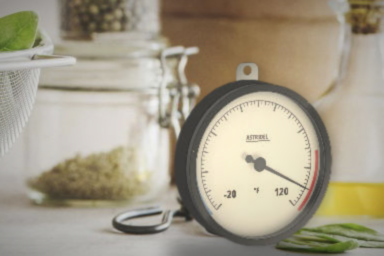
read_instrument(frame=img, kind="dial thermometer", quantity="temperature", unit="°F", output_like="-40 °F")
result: 110 °F
